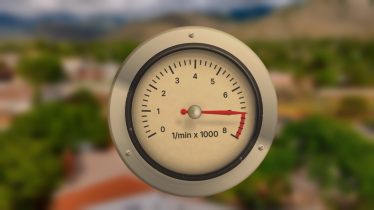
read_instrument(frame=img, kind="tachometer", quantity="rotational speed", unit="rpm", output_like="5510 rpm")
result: 7000 rpm
